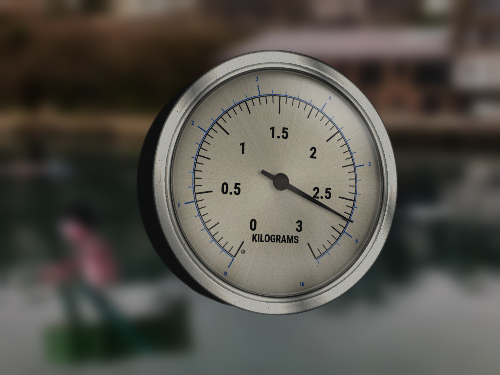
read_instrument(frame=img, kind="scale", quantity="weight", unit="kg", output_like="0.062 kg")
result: 2.65 kg
